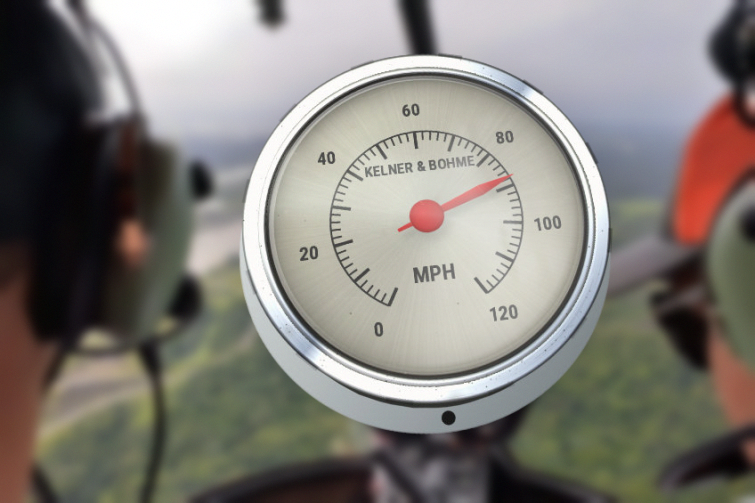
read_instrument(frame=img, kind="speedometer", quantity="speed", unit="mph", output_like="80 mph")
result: 88 mph
